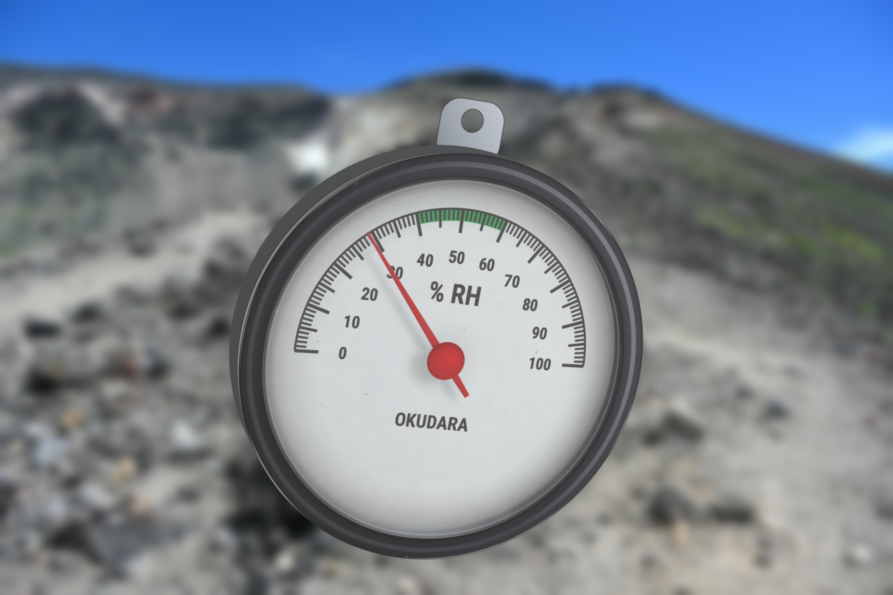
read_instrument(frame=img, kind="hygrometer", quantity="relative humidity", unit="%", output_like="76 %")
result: 29 %
